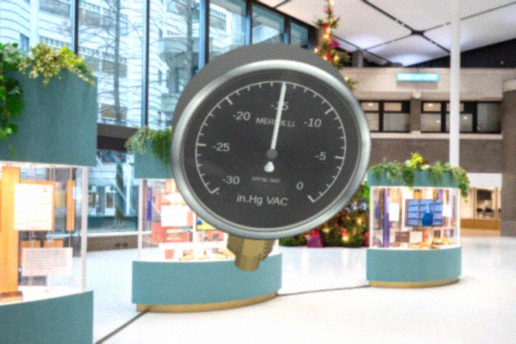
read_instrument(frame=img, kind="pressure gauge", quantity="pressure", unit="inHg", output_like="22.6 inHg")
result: -15 inHg
